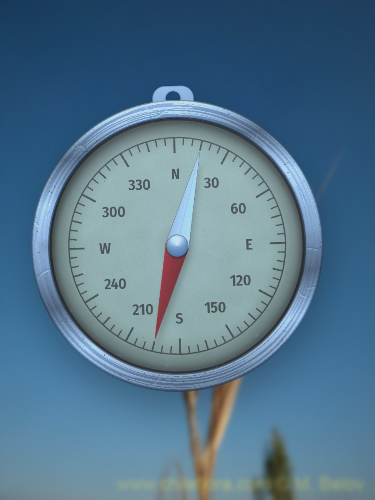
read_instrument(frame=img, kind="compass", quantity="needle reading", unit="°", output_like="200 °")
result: 195 °
